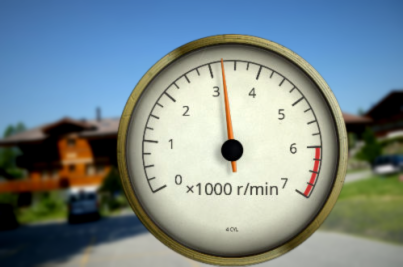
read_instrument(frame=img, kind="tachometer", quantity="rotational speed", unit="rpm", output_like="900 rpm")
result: 3250 rpm
